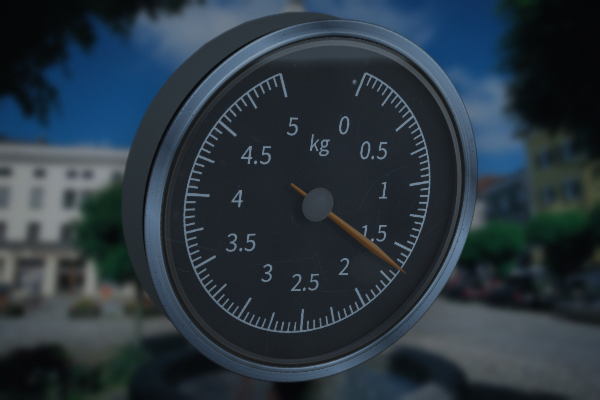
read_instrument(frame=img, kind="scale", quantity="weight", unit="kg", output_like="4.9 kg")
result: 1.65 kg
